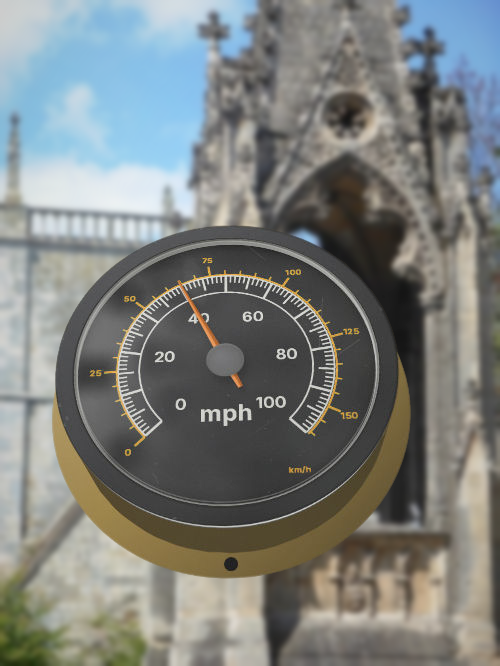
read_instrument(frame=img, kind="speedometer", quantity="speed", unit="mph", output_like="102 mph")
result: 40 mph
